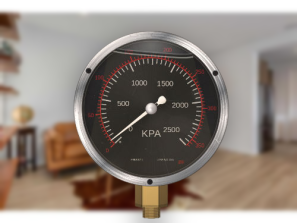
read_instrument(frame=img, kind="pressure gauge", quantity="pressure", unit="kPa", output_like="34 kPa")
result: 50 kPa
